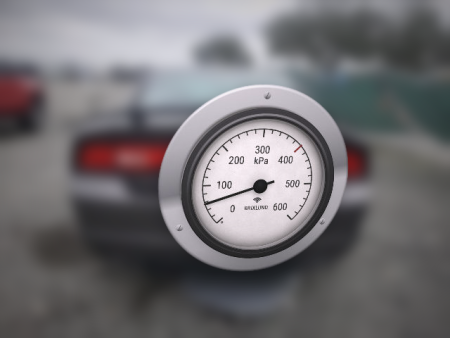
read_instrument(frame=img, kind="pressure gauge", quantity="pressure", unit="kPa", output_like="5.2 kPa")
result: 60 kPa
